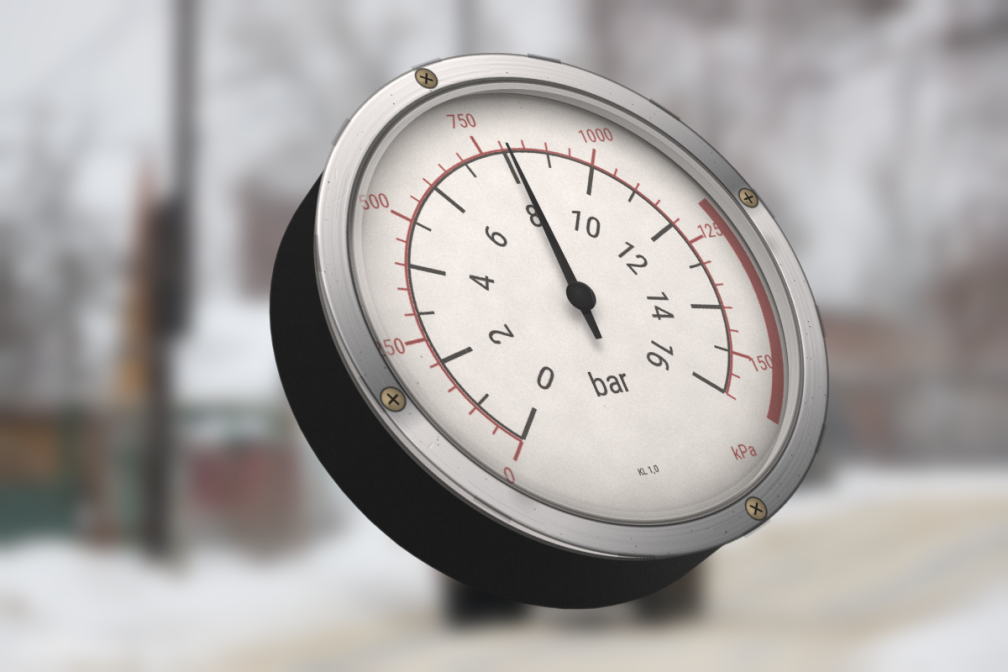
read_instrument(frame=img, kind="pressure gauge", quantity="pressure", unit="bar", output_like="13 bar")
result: 8 bar
